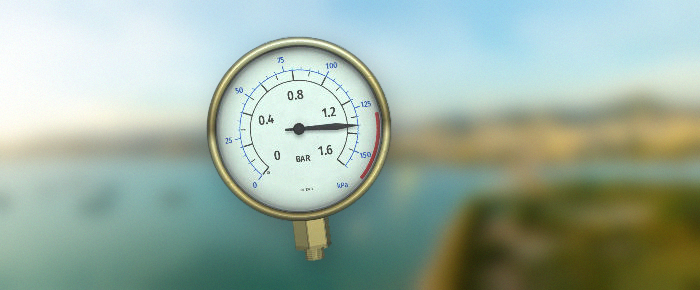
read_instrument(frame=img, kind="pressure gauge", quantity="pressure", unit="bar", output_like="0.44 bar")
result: 1.35 bar
